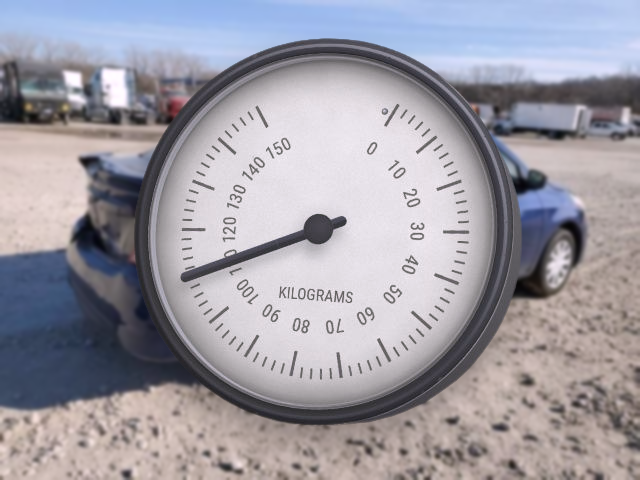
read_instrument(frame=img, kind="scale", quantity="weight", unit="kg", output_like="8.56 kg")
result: 110 kg
